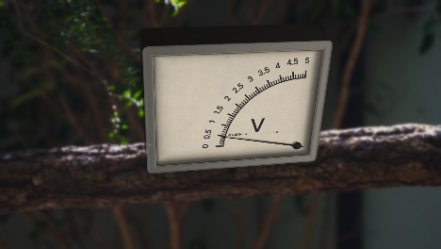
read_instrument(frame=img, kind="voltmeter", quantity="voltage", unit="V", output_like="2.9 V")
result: 0.5 V
